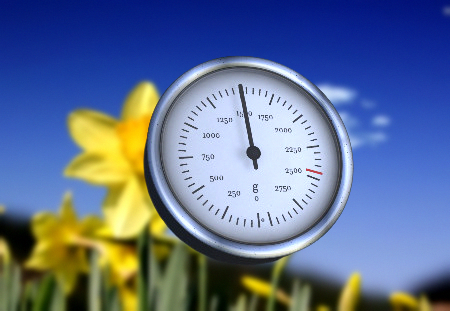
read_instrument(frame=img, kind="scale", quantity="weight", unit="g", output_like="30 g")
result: 1500 g
